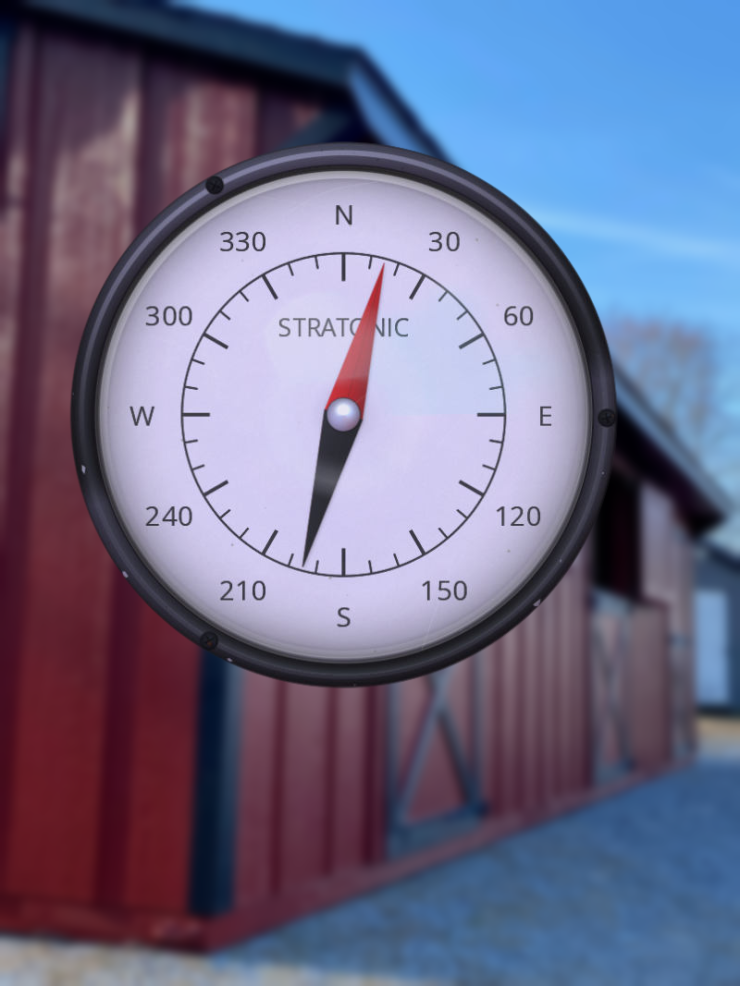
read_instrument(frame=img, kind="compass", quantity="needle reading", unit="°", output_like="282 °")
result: 15 °
